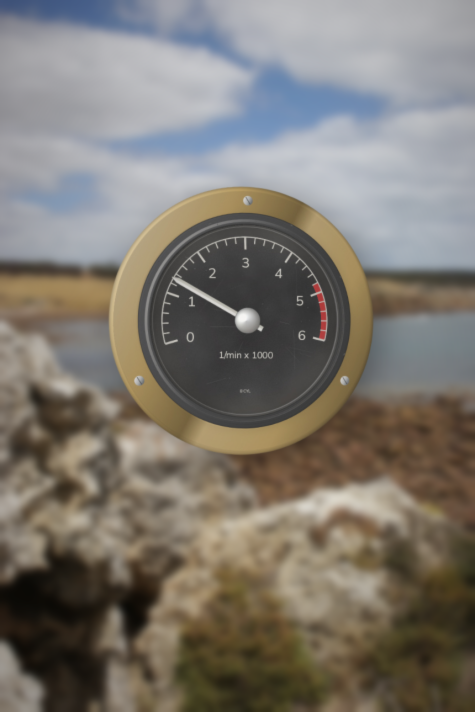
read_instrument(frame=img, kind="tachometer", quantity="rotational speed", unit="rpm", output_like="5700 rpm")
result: 1300 rpm
